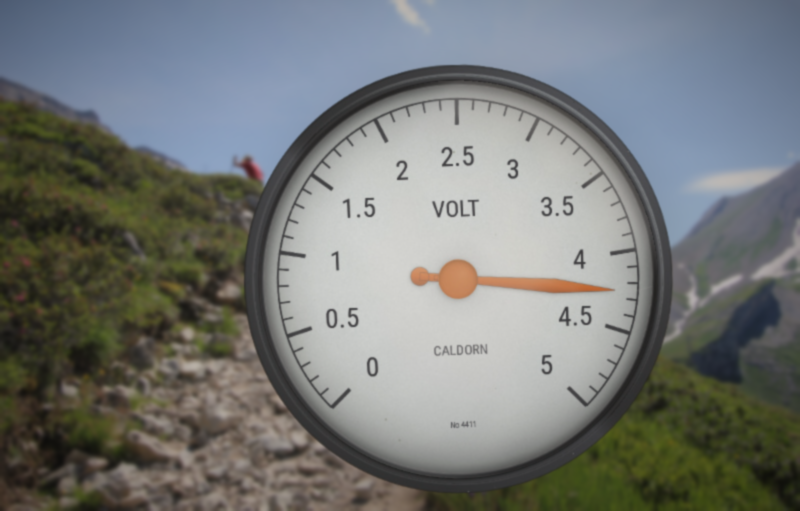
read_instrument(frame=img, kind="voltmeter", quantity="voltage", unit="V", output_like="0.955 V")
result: 4.25 V
